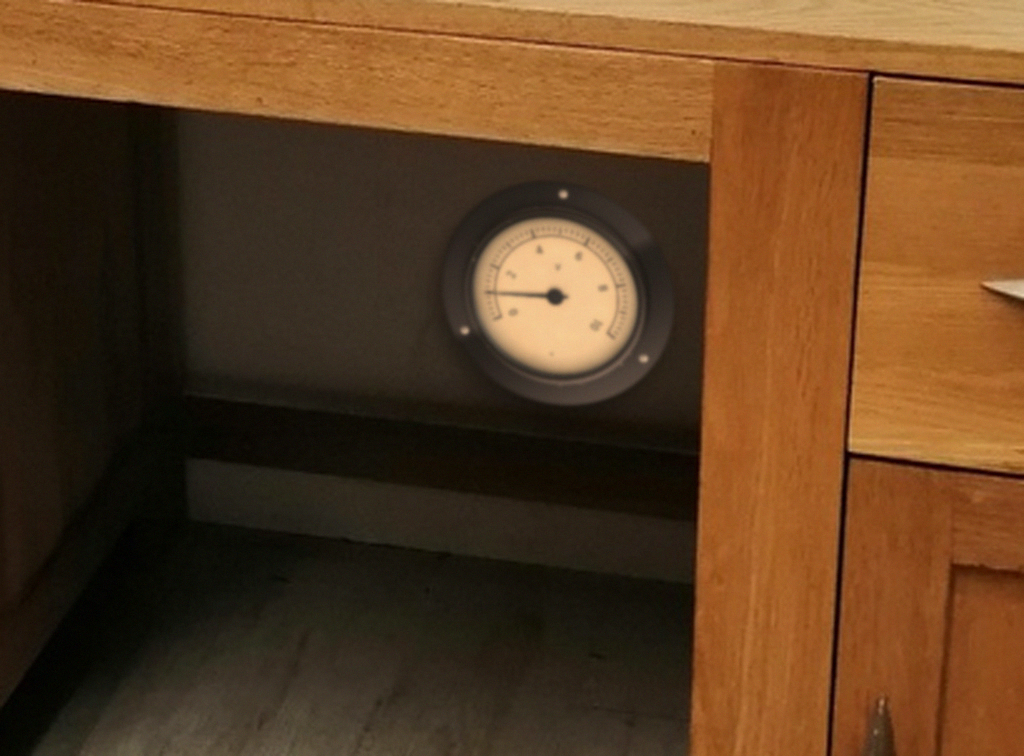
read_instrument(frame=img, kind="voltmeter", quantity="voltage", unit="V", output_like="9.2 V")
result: 1 V
